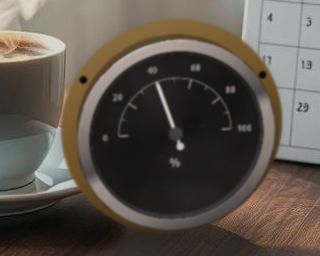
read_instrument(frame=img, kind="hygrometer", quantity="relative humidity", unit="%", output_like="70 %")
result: 40 %
